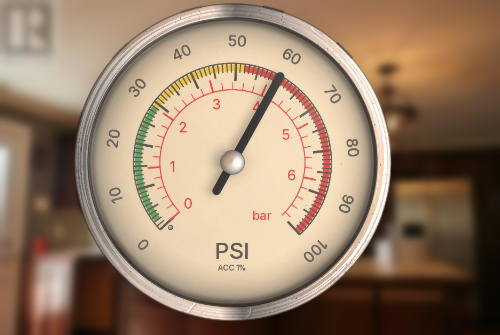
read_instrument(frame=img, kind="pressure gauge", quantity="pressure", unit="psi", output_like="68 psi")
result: 60 psi
